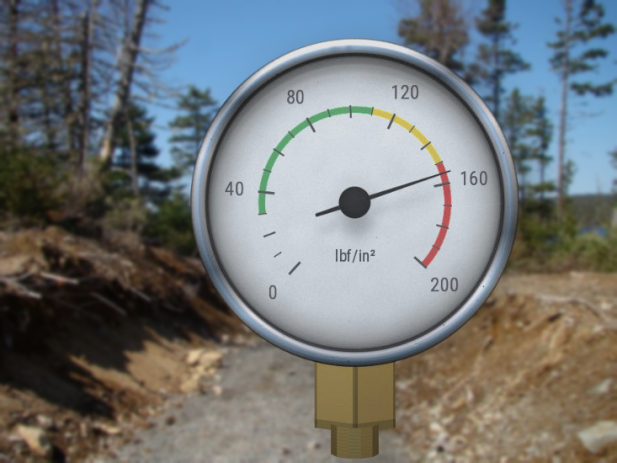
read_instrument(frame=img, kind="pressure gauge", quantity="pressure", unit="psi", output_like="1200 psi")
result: 155 psi
